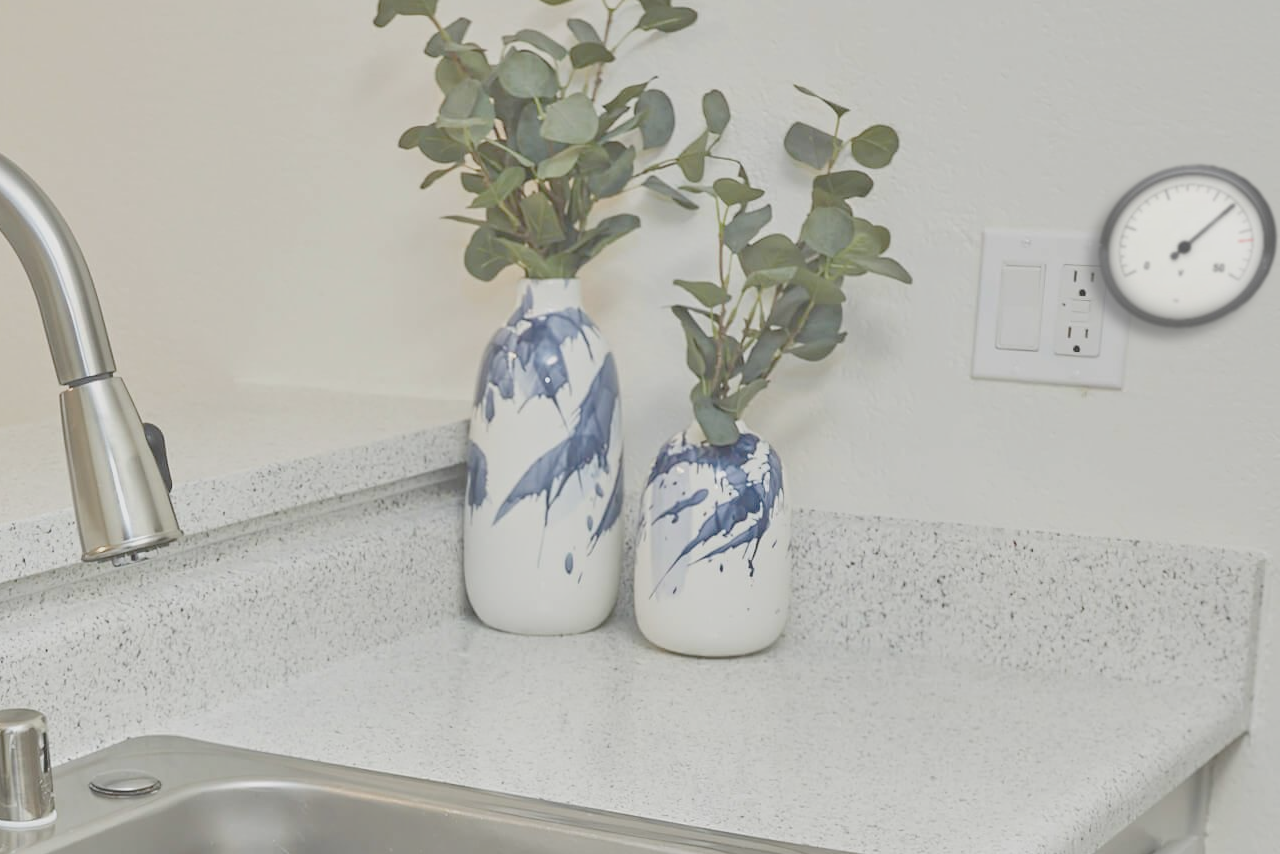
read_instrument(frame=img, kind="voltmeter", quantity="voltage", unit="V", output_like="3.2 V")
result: 34 V
